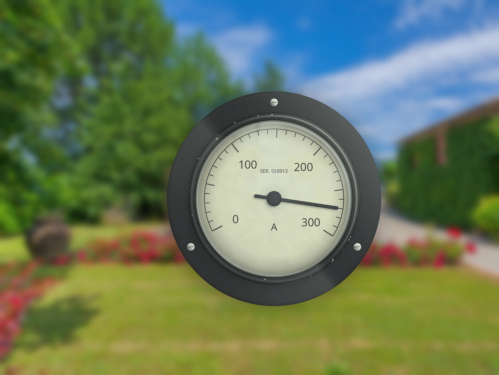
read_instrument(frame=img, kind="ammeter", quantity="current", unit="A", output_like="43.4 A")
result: 270 A
